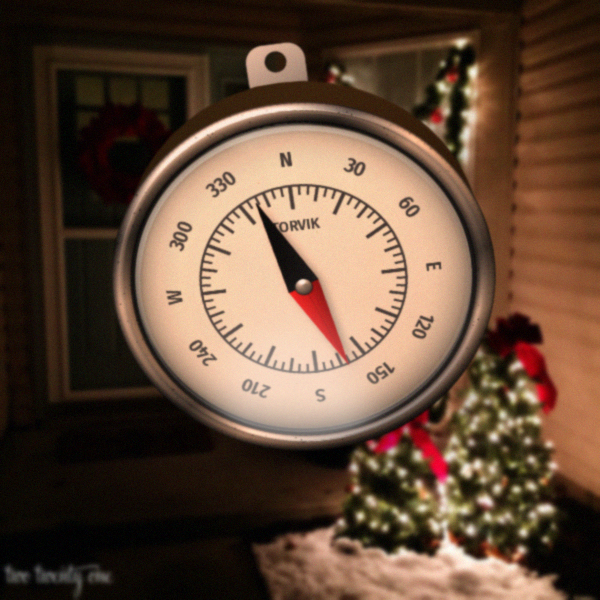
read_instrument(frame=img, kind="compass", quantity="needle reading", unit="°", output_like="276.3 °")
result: 160 °
